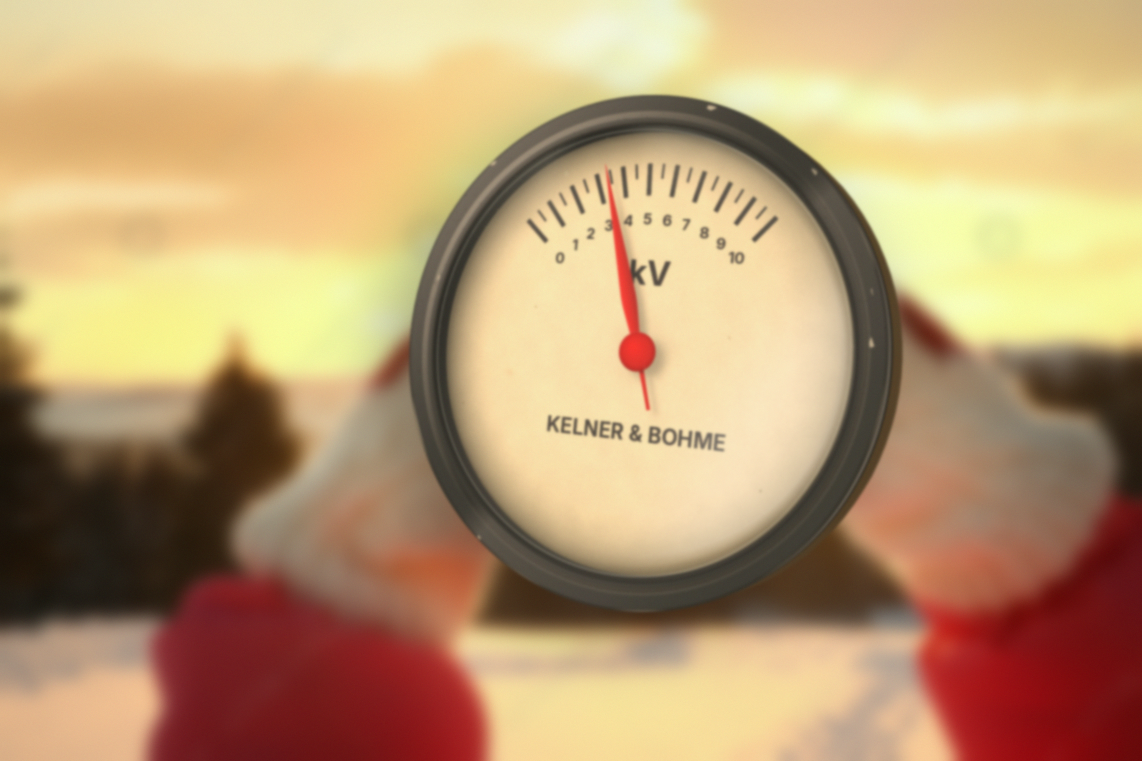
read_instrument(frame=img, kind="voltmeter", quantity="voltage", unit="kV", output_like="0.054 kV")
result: 3.5 kV
